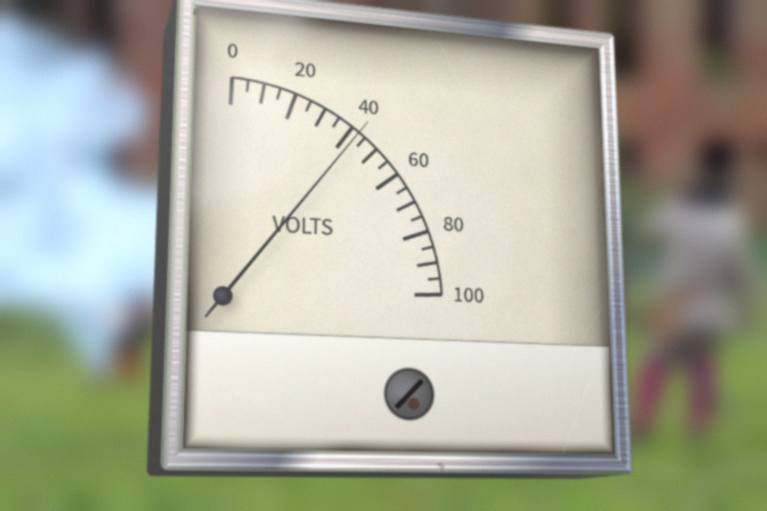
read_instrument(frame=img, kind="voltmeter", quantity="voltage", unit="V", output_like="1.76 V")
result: 42.5 V
